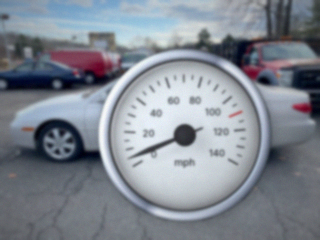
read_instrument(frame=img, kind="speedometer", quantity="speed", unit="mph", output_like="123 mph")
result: 5 mph
